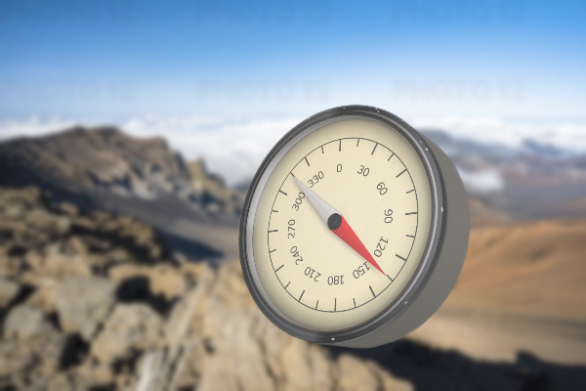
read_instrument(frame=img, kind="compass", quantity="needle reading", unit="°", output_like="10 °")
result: 135 °
